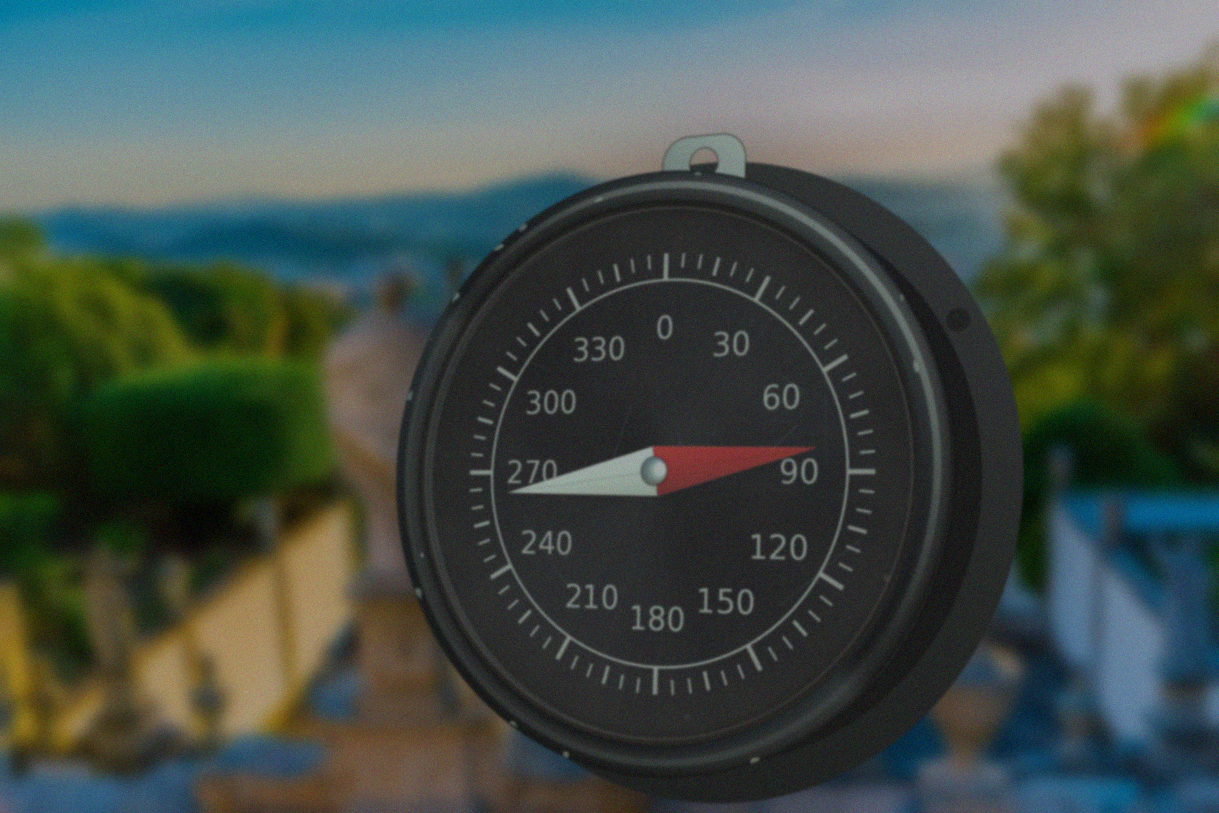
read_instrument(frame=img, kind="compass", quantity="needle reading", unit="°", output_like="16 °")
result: 82.5 °
